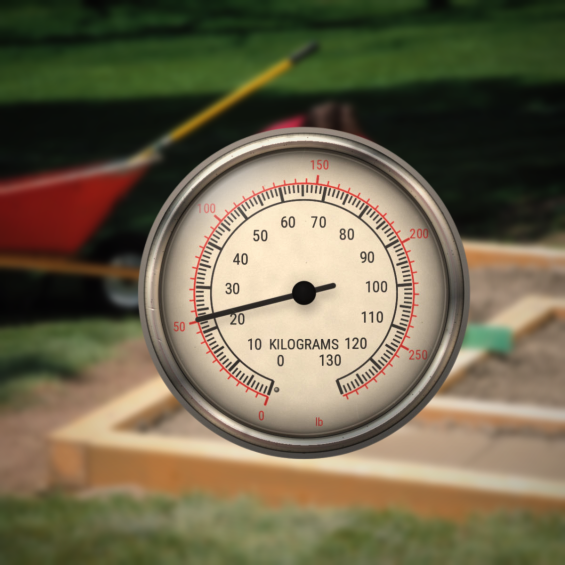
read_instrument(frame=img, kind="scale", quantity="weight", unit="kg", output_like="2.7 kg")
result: 23 kg
